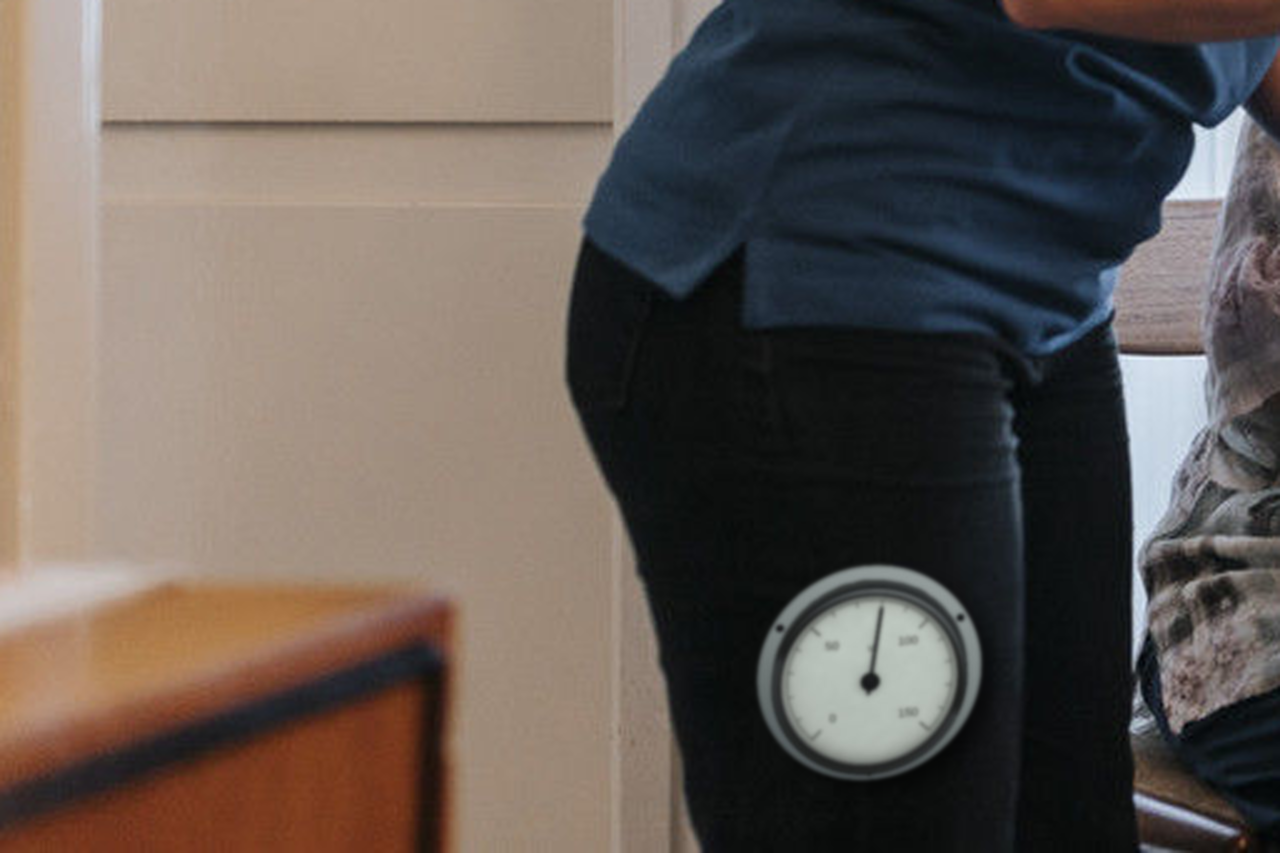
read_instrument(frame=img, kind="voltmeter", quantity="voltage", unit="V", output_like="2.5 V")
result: 80 V
